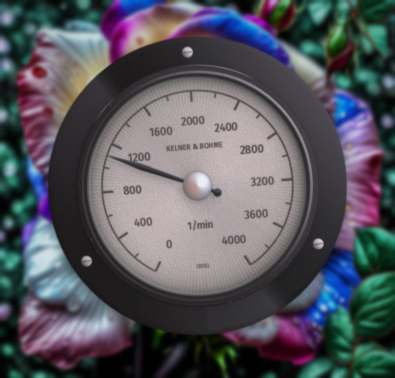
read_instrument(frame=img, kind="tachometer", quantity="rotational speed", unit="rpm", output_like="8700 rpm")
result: 1100 rpm
